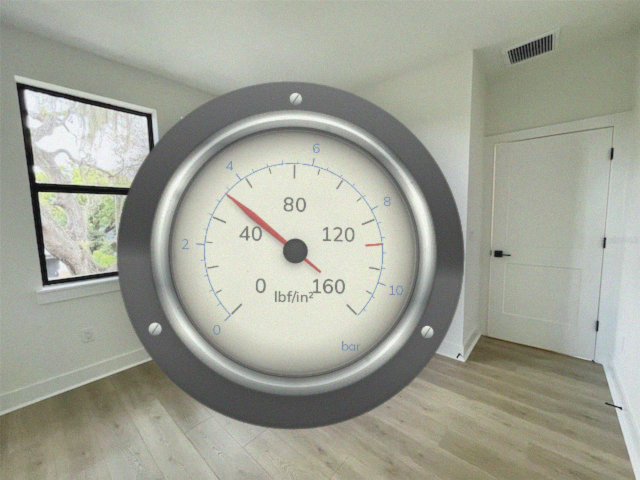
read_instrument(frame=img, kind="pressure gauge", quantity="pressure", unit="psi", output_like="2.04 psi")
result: 50 psi
